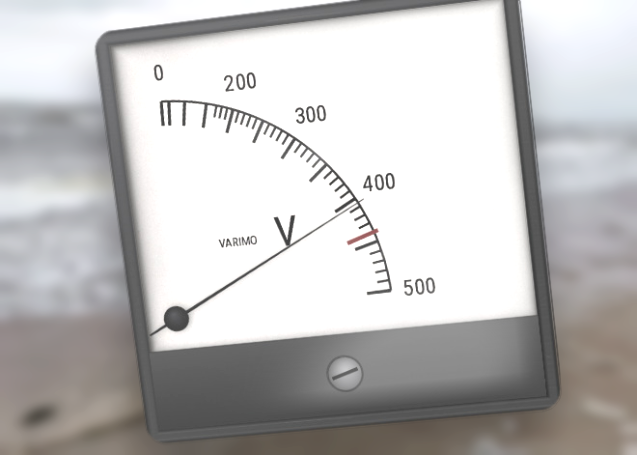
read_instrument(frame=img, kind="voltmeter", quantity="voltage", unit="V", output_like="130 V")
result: 405 V
